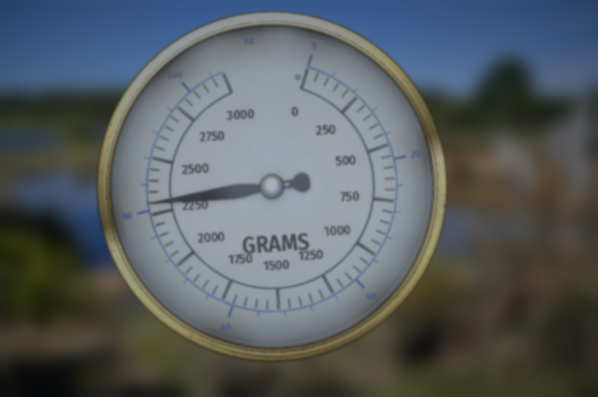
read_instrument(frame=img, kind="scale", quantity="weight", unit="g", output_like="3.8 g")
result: 2300 g
